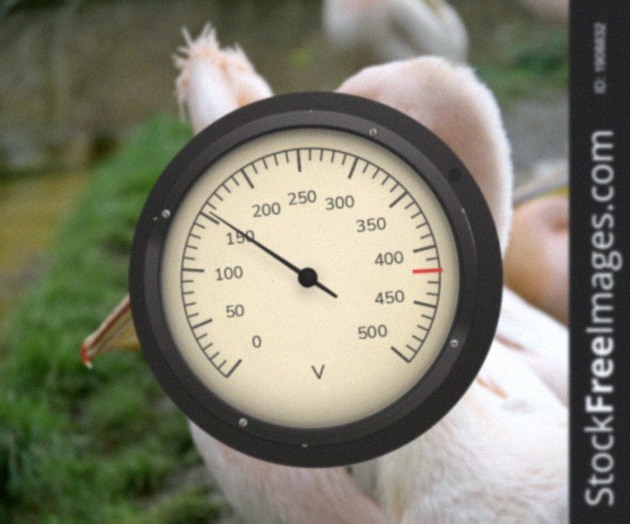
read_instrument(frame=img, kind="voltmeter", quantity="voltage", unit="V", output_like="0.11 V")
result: 155 V
